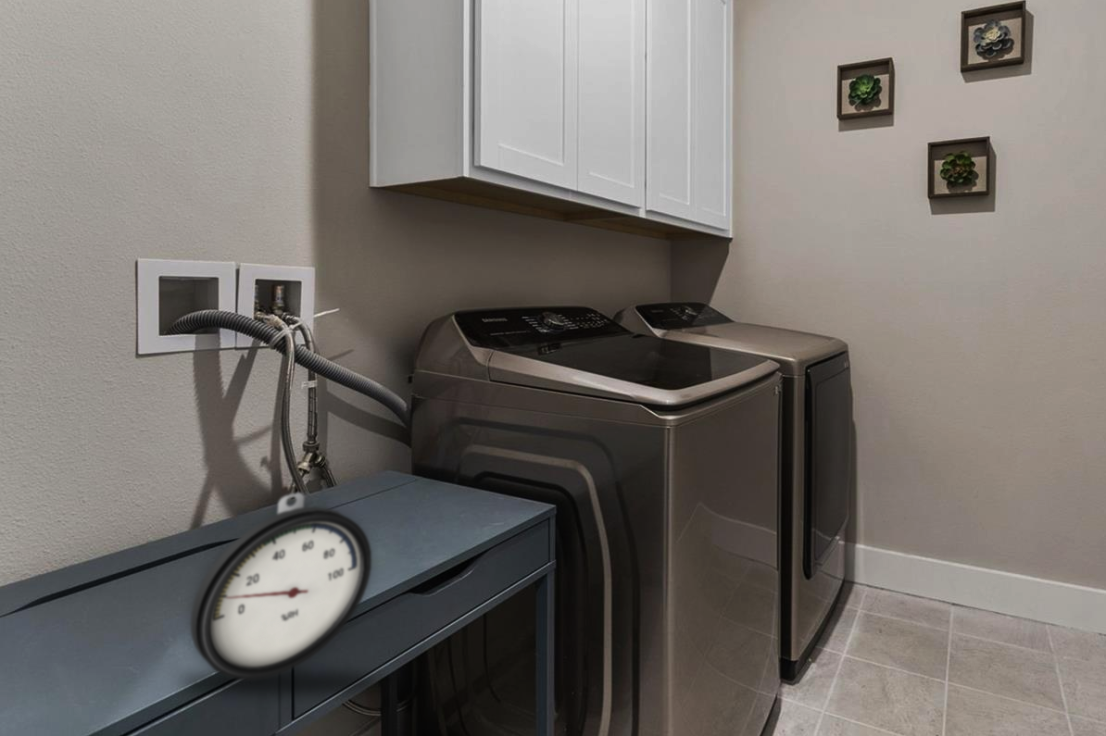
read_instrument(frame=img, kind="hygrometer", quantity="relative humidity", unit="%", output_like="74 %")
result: 10 %
